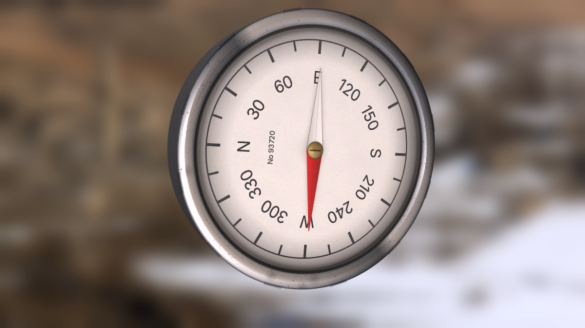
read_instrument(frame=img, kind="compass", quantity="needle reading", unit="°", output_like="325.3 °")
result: 270 °
